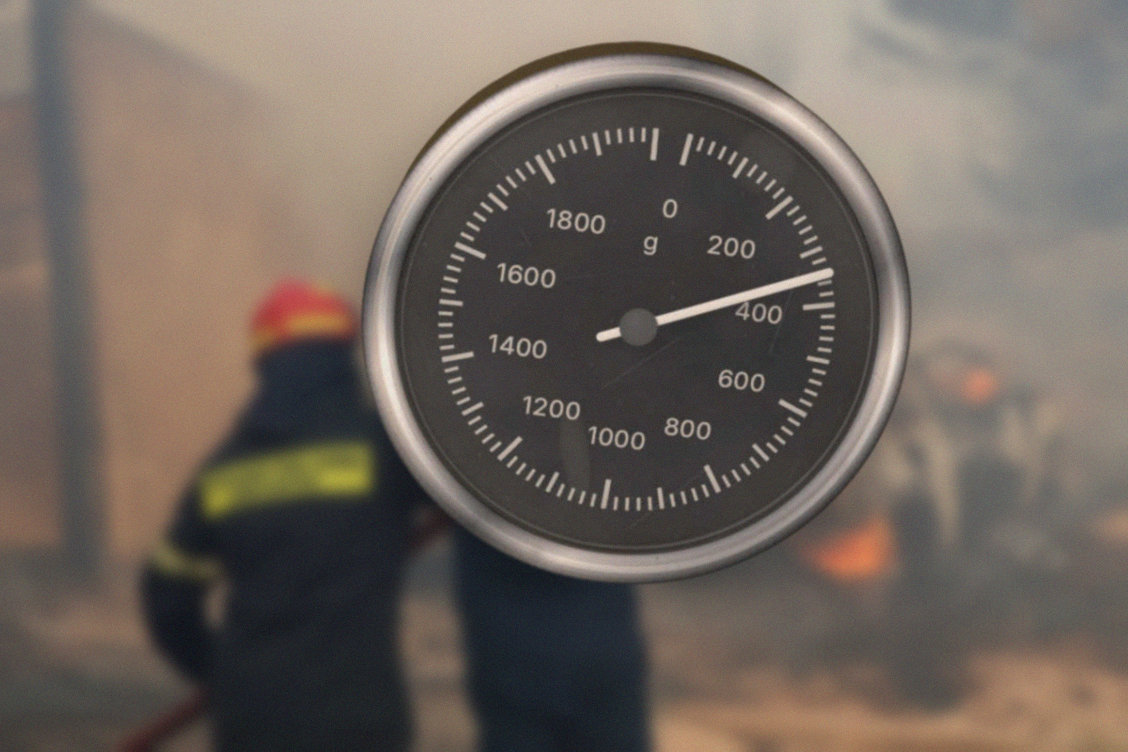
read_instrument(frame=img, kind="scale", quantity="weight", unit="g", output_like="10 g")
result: 340 g
